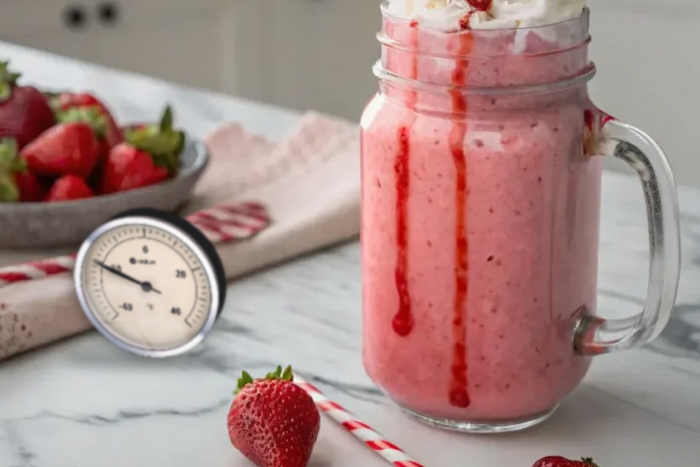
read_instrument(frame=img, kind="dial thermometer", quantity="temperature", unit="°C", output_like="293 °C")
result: -20 °C
